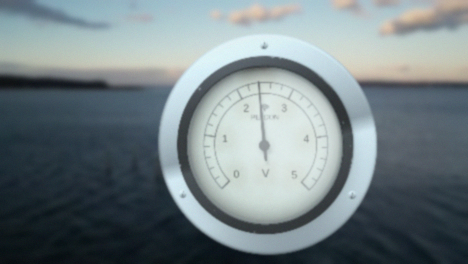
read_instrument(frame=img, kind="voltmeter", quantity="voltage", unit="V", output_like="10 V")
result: 2.4 V
